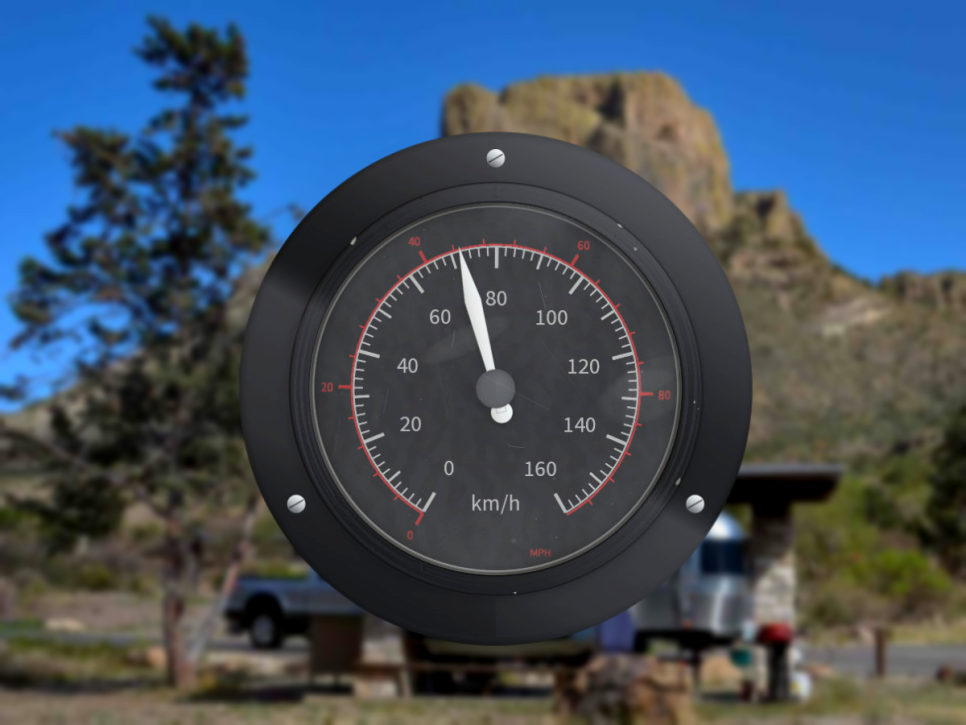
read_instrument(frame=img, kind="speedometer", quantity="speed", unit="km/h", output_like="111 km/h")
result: 72 km/h
